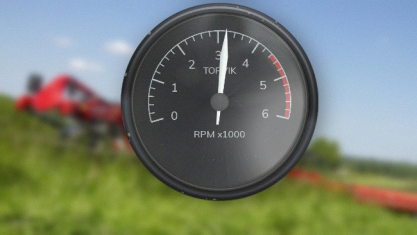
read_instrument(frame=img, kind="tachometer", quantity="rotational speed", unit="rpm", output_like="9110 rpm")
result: 3200 rpm
